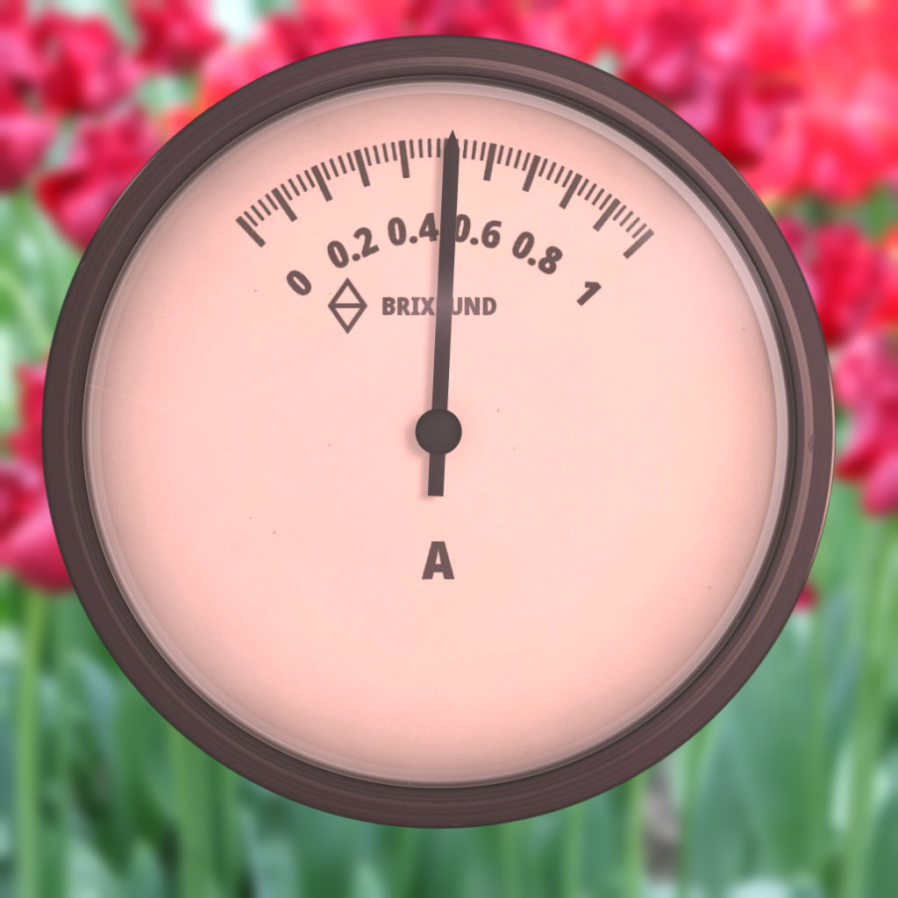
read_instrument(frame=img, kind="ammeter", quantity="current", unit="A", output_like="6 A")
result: 0.51 A
